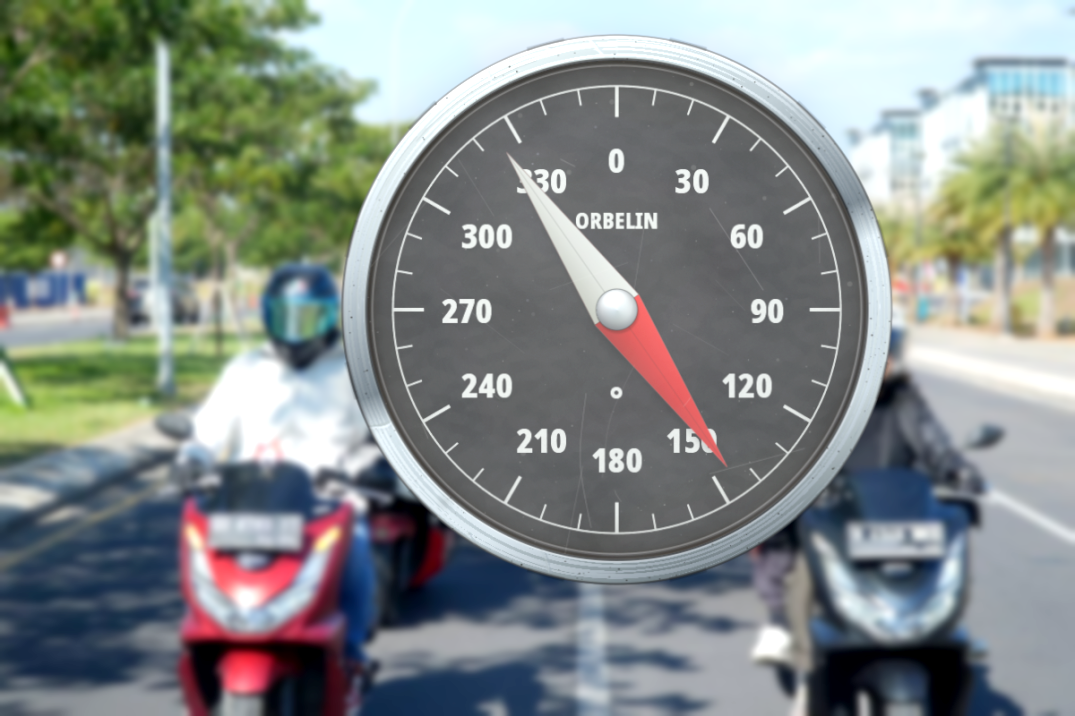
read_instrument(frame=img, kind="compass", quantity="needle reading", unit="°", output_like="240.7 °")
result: 145 °
